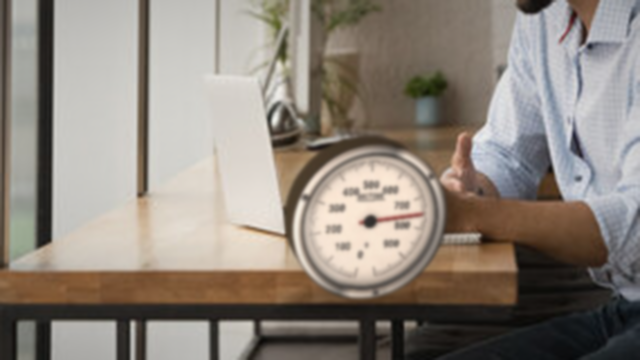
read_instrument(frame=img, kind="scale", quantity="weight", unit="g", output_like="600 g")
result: 750 g
